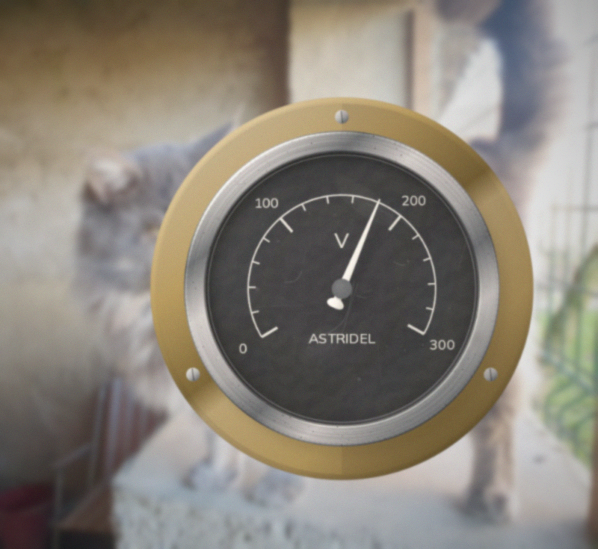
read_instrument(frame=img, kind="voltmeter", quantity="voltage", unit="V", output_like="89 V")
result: 180 V
